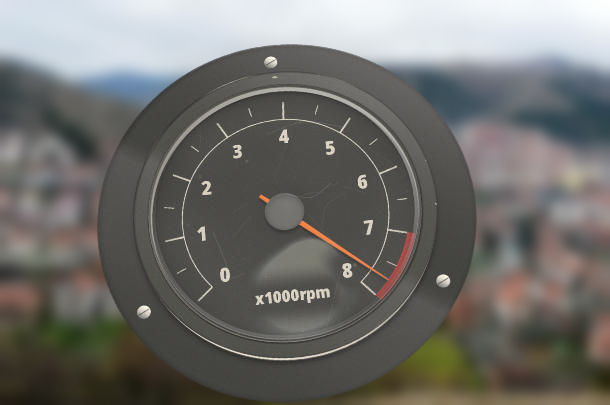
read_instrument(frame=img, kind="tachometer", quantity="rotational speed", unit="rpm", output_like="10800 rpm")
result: 7750 rpm
